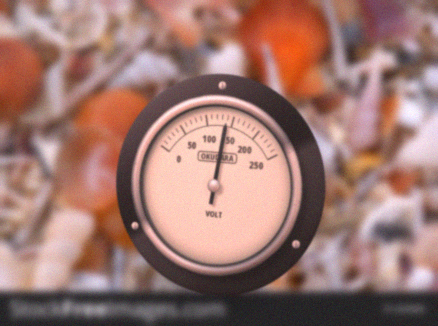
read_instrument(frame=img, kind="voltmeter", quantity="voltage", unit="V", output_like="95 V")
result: 140 V
